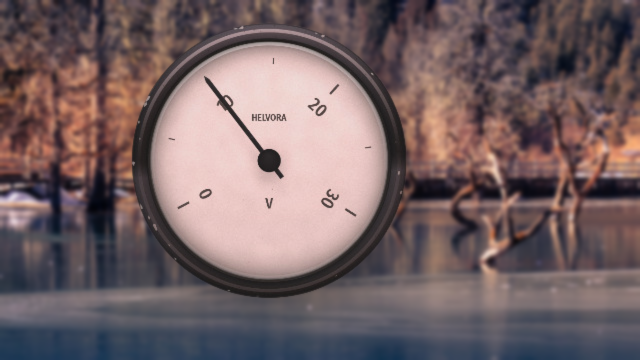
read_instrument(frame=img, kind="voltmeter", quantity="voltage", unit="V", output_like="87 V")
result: 10 V
